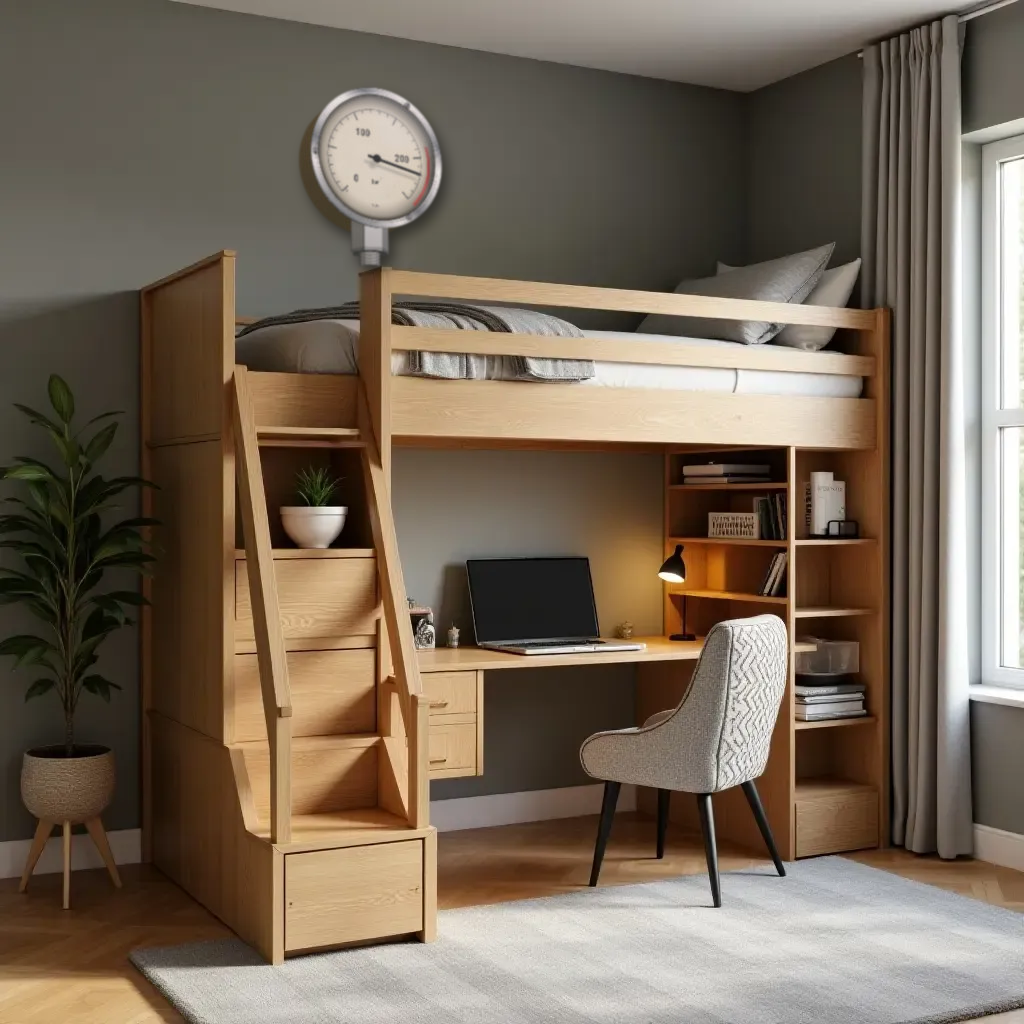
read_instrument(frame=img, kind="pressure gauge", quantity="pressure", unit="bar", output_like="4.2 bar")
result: 220 bar
